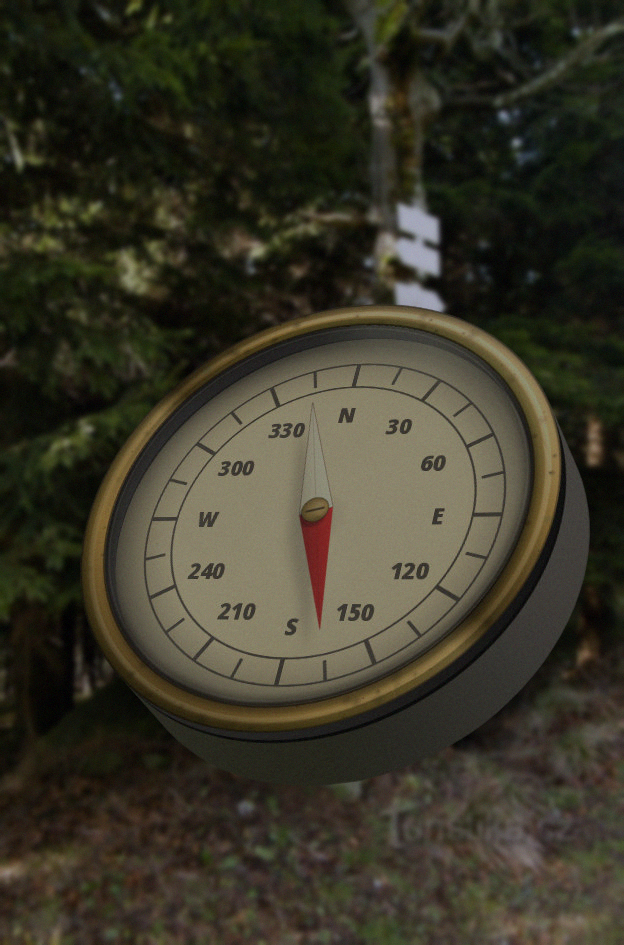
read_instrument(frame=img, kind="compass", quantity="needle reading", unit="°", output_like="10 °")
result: 165 °
